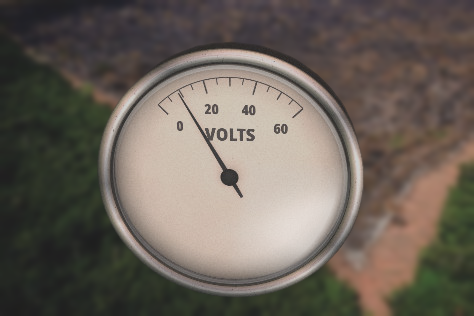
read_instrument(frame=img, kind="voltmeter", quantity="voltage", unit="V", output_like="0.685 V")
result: 10 V
